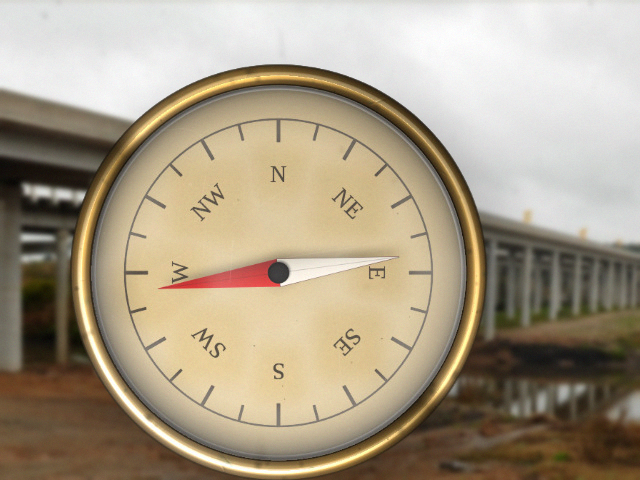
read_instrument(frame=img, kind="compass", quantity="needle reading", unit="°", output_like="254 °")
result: 262.5 °
